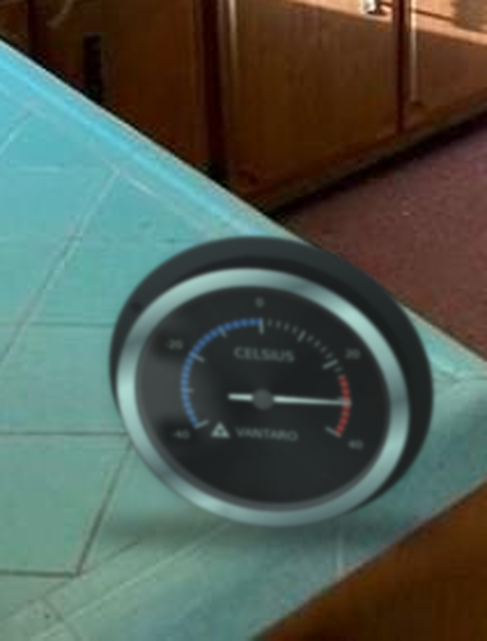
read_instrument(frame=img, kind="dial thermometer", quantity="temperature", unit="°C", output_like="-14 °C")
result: 30 °C
